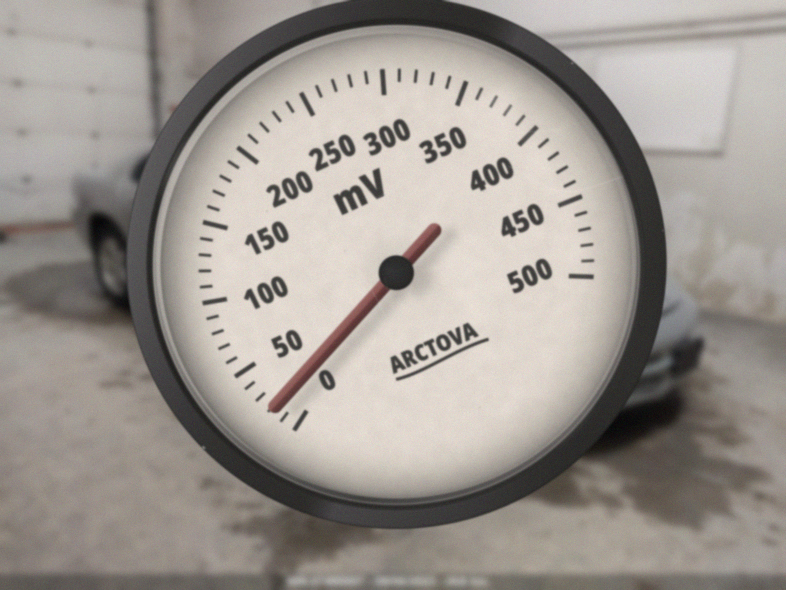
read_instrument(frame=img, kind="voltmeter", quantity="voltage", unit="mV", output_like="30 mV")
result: 20 mV
